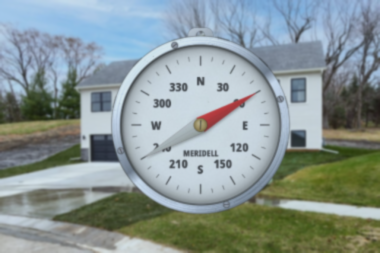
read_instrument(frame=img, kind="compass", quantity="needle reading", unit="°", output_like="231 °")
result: 60 °
